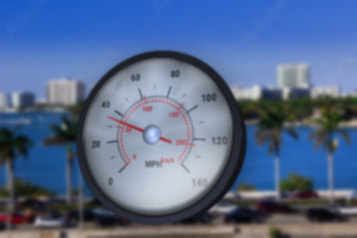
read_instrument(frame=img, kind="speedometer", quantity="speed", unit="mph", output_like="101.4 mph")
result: 35 mph
